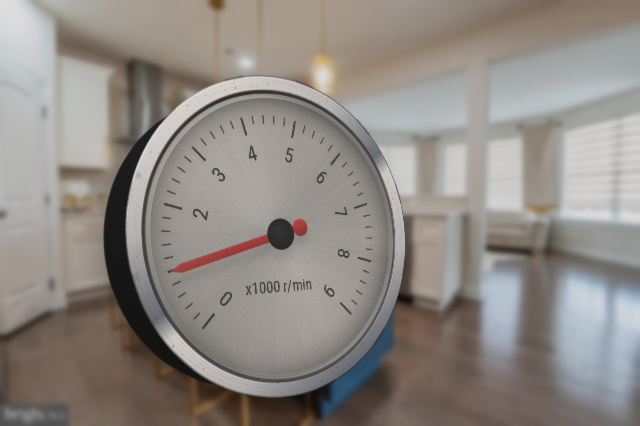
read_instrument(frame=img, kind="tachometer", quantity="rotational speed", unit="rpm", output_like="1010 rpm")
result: 1000 rpm
